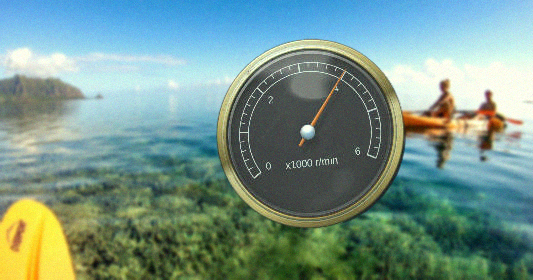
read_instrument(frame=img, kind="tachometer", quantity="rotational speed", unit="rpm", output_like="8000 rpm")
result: 4000 rpm
